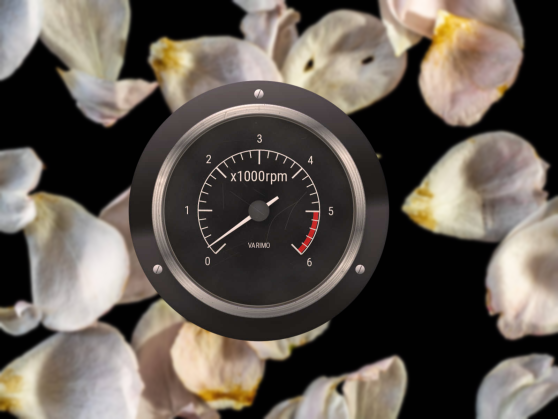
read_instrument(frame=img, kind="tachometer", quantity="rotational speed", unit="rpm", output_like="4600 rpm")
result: 200 rpm
